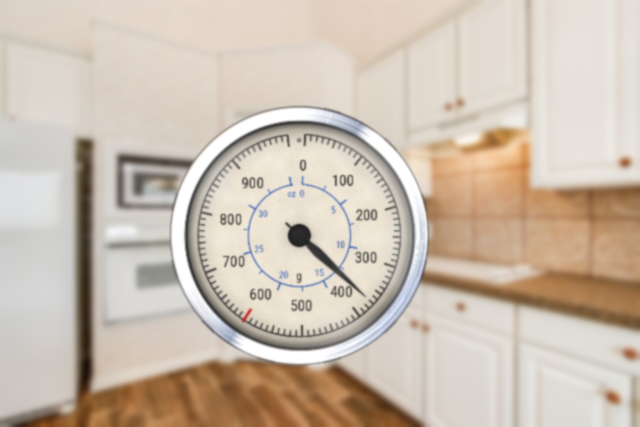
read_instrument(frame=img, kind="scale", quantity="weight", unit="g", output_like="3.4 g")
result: 370 g
